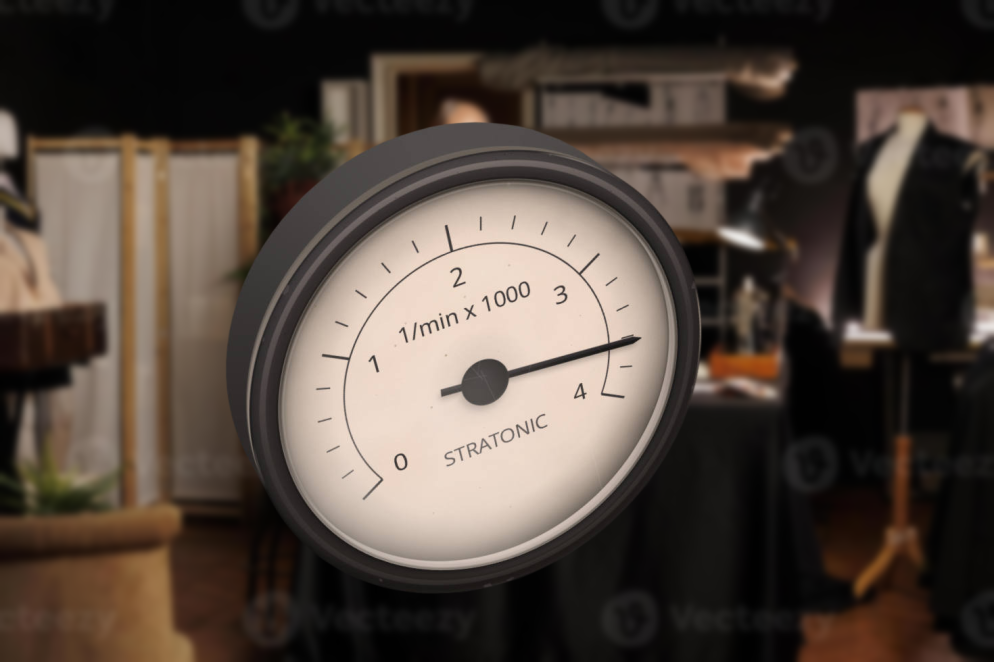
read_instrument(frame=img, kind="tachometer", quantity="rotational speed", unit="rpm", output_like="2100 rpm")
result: 3600 rpm
